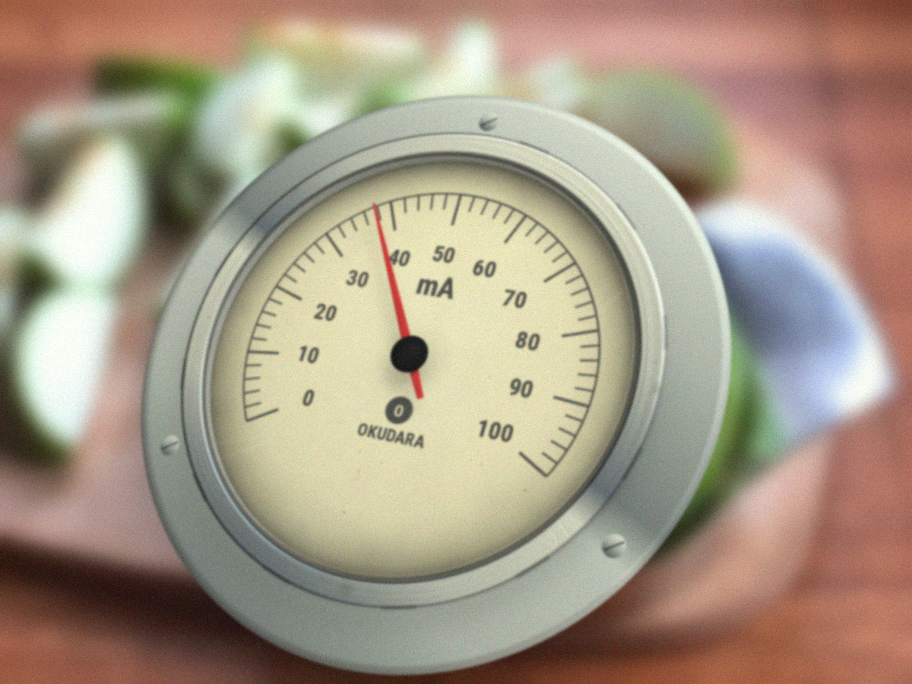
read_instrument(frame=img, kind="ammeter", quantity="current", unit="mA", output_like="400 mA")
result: 38 mA
